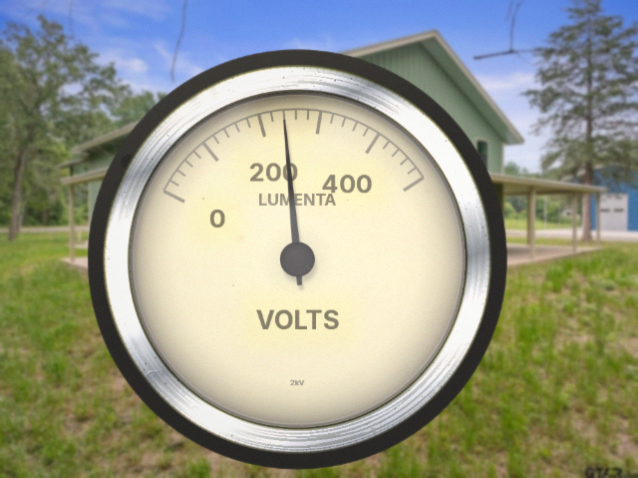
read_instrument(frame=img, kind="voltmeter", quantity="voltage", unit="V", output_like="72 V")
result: 240 V
